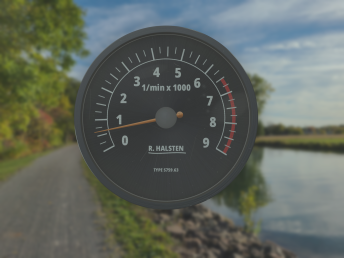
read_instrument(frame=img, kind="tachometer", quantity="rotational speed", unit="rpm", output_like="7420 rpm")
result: 625 rpm
